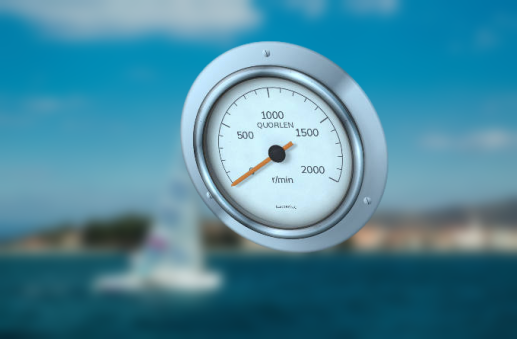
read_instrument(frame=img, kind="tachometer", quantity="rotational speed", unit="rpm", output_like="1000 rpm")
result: 0 rpm
